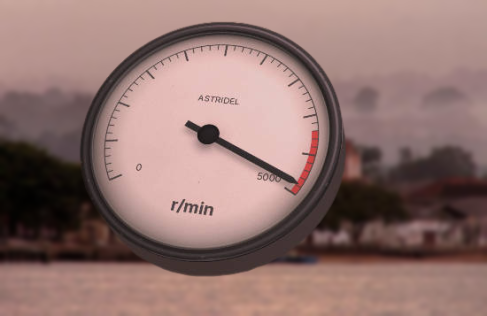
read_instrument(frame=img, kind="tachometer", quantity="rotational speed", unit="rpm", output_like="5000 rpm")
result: 4900 rpm
